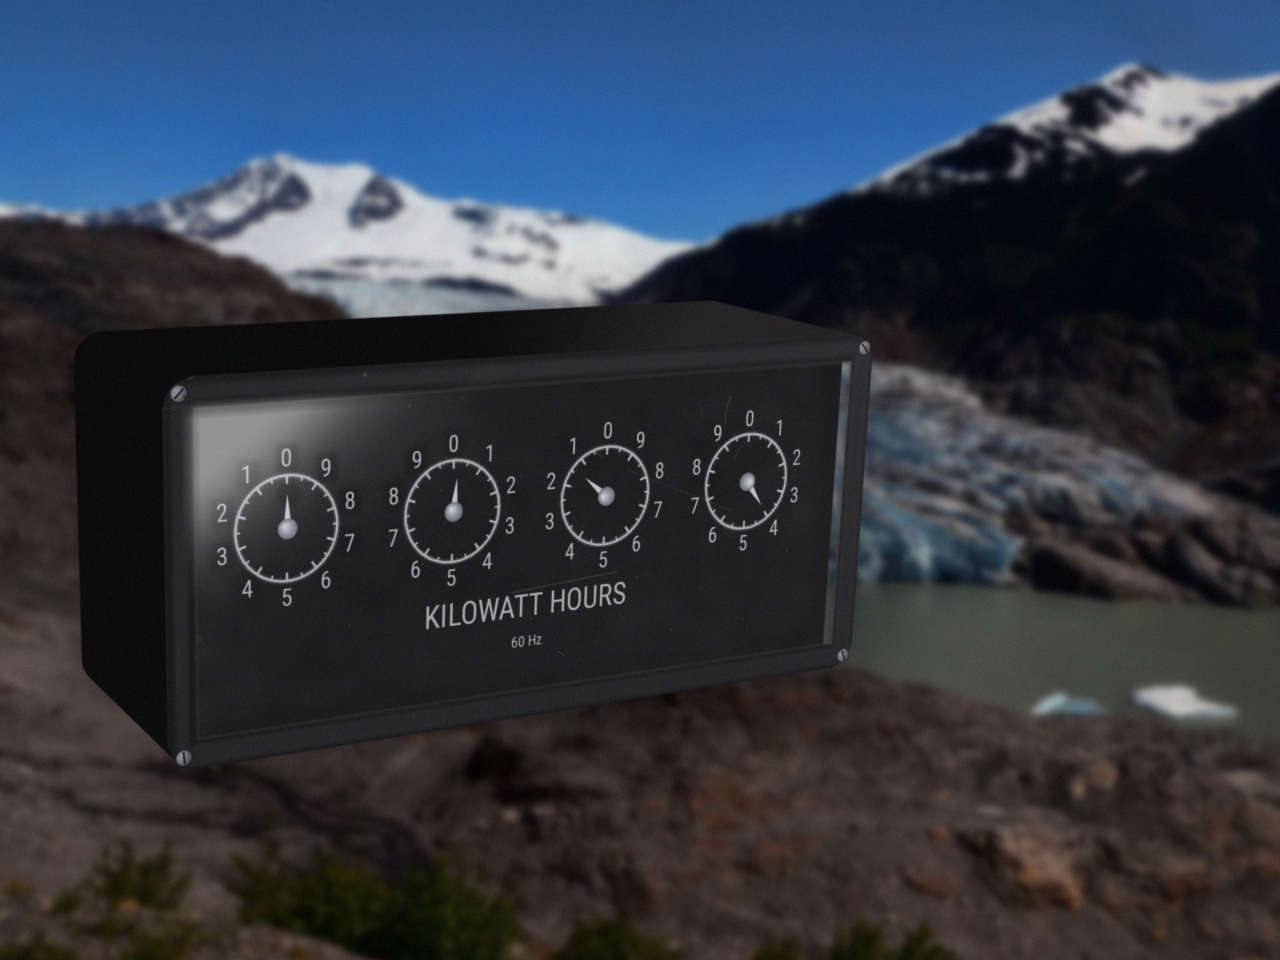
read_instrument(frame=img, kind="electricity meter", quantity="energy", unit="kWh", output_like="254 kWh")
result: 14 kWh
